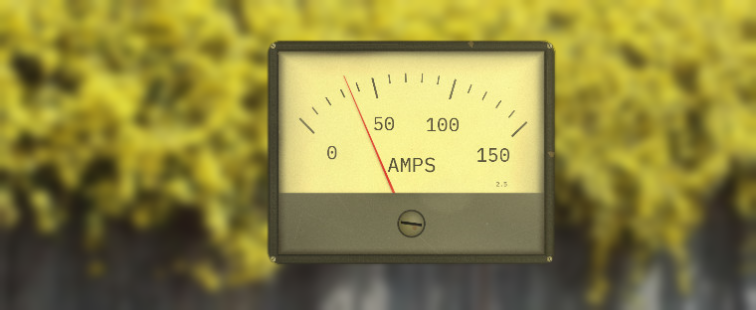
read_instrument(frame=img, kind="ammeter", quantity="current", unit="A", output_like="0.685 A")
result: 35 A
